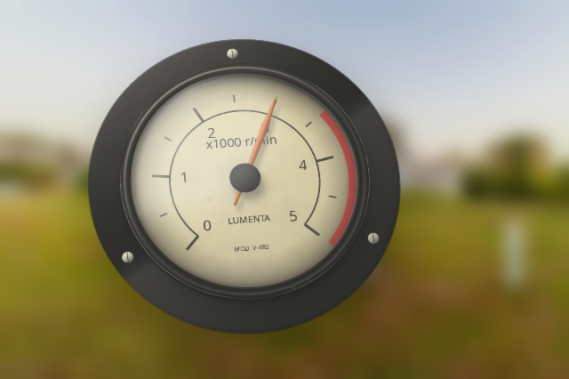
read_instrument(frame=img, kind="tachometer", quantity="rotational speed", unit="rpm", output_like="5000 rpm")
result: 3000 rpm
